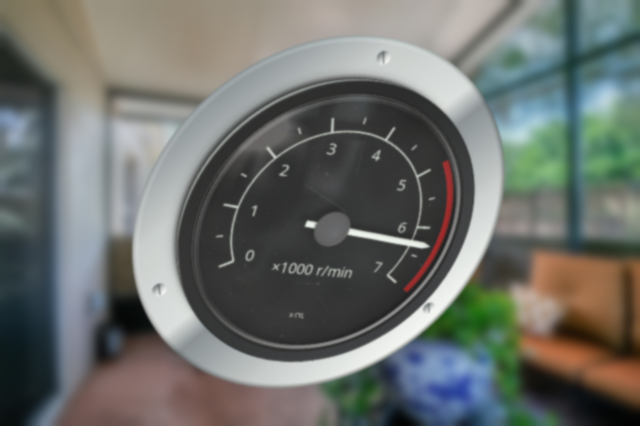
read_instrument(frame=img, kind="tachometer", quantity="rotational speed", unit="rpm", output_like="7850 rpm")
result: 6250 rpm
